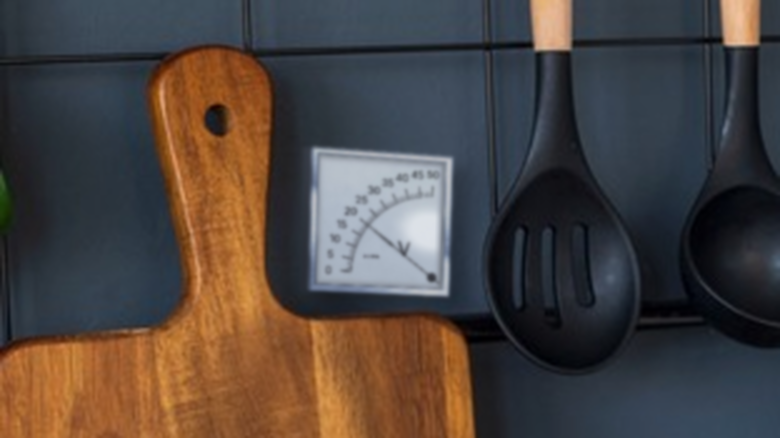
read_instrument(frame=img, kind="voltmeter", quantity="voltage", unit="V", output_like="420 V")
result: 20 V
